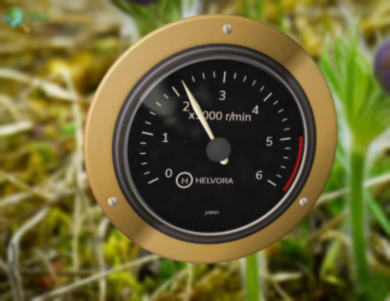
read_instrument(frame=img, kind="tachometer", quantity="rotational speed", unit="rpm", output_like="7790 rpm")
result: 2200 rpm
